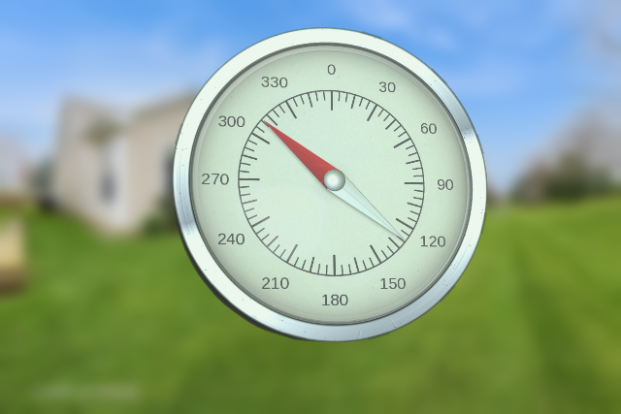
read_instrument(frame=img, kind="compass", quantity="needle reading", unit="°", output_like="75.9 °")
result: 310 °
